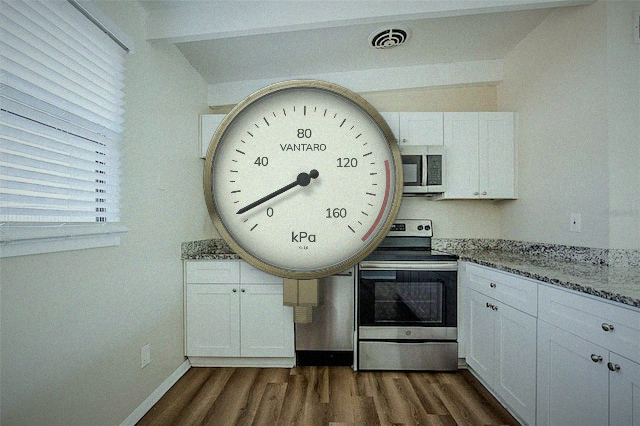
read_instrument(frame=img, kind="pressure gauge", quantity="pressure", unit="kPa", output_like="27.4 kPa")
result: 10 kPa
